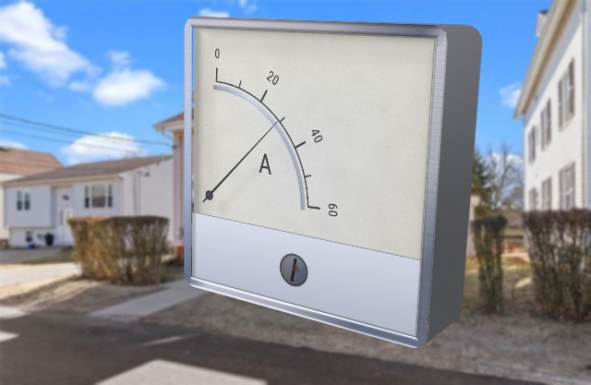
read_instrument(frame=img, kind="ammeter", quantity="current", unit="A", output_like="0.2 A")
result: 30 A
